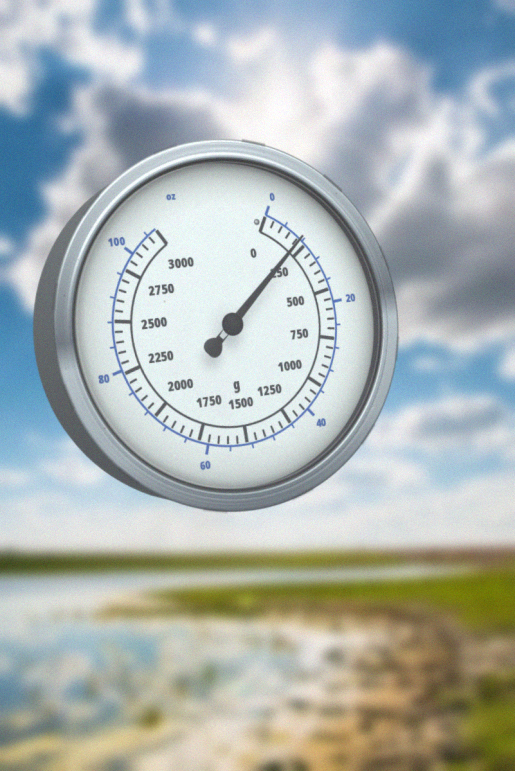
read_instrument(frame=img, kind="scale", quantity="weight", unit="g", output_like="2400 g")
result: 200 g
